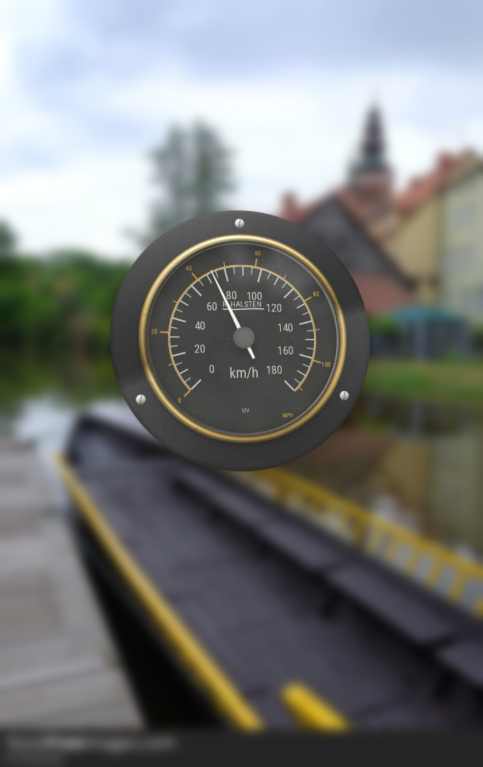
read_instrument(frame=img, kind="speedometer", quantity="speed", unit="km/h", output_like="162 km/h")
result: 72.5 km/h
